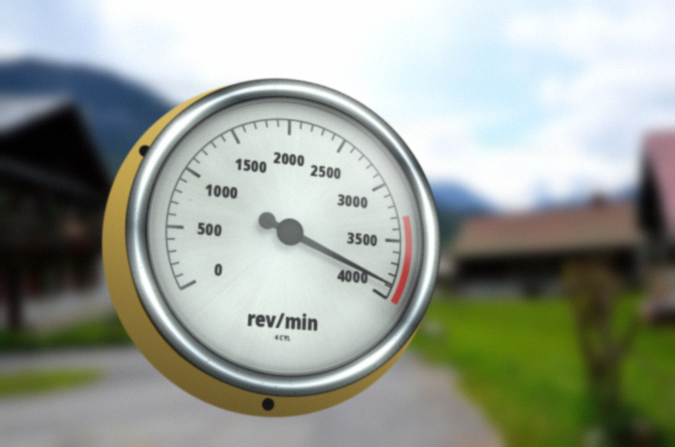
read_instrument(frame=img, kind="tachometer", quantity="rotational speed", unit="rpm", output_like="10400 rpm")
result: 3900 rpm
